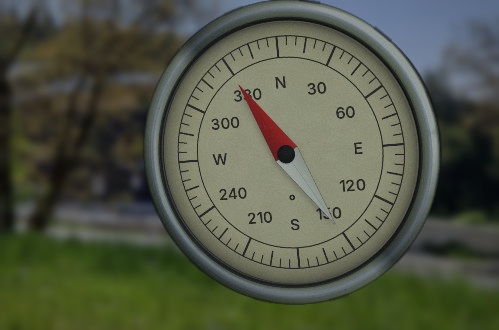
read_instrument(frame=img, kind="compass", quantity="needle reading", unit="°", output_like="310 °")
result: 330 °
